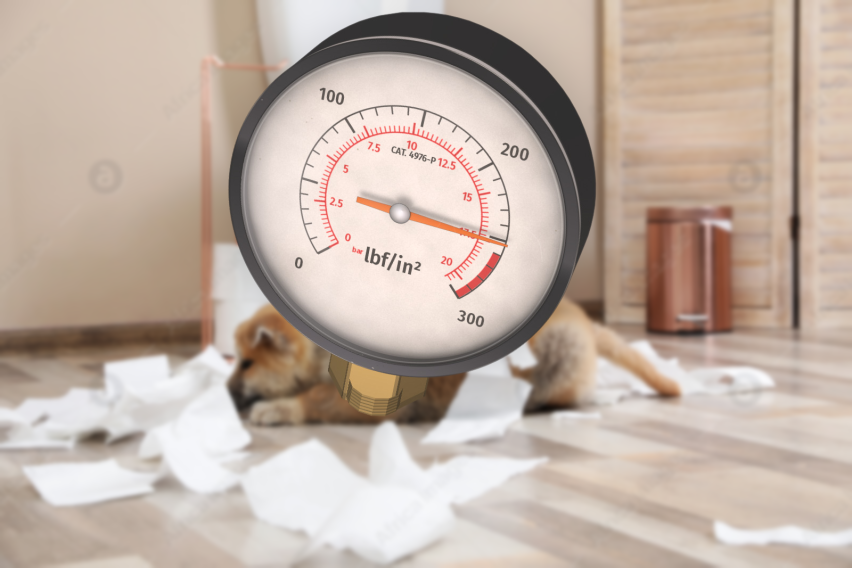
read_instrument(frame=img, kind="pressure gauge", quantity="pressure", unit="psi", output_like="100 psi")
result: 250 psi
